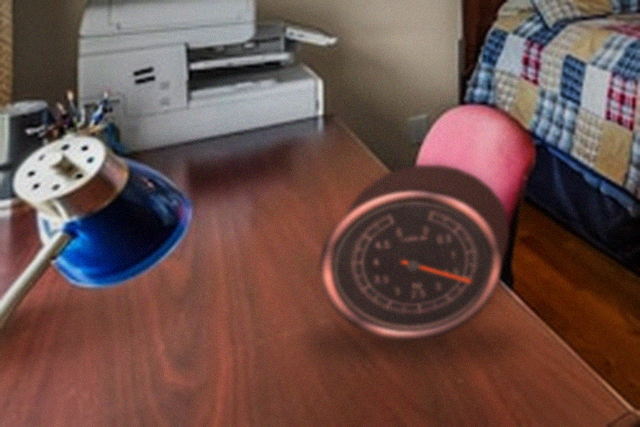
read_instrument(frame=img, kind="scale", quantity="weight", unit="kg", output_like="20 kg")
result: 1.5 kg
